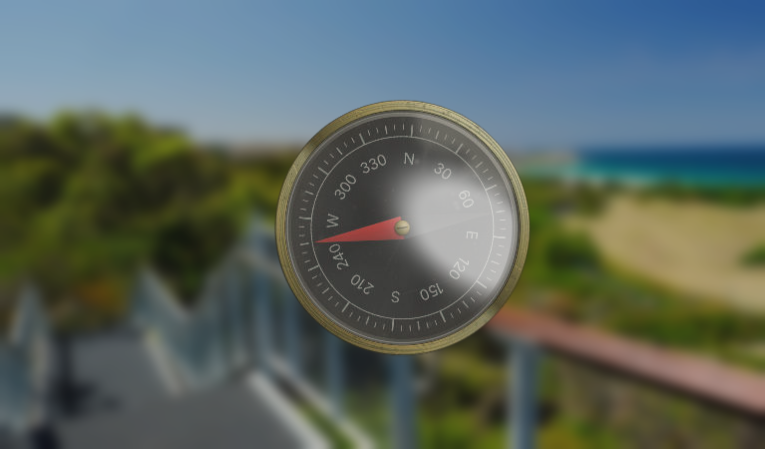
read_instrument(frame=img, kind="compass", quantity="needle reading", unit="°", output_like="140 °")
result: 255 °
